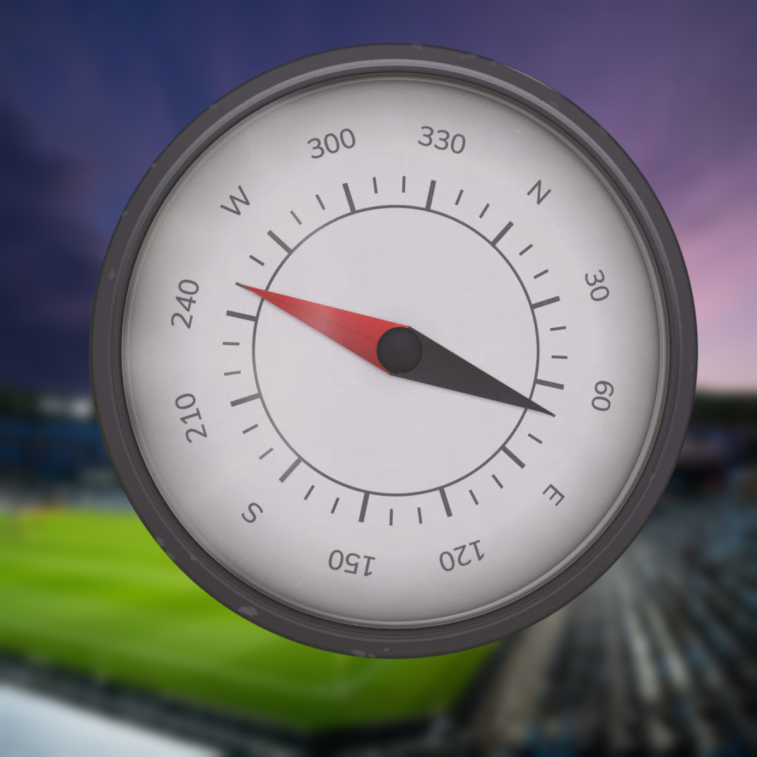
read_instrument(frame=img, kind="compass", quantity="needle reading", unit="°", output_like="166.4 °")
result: 250 °
